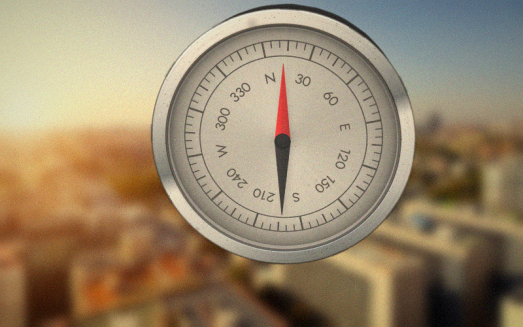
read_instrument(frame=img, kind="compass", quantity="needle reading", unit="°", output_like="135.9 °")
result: 12.5 °
